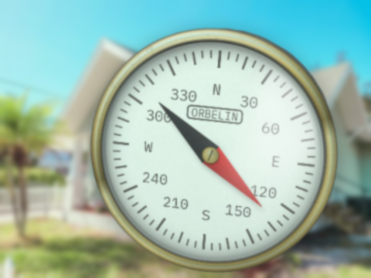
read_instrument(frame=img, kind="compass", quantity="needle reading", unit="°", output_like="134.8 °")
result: 130 °
